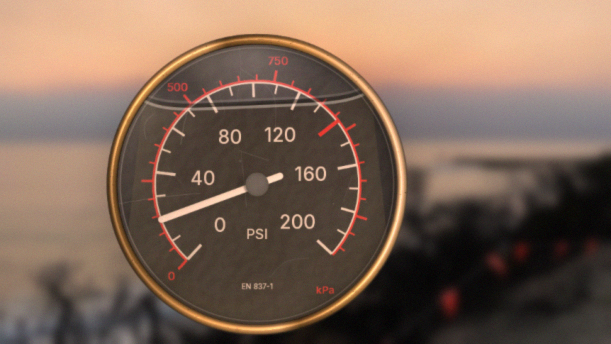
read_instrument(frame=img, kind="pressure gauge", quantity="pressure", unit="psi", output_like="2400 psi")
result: 20 psi
